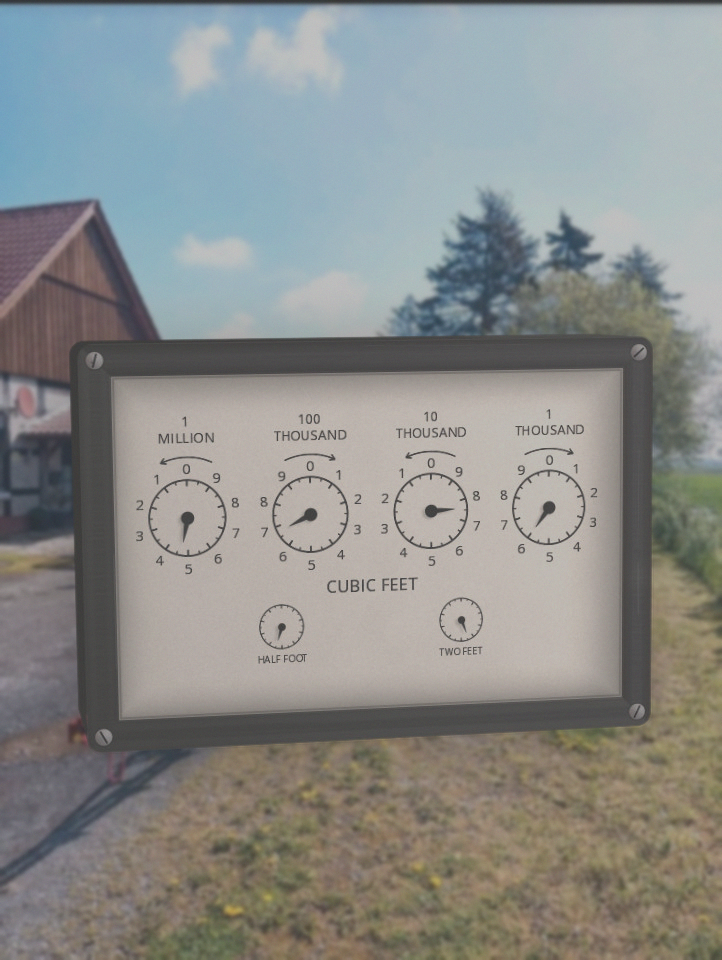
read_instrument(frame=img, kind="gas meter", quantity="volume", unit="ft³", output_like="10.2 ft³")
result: 467600 ft³
